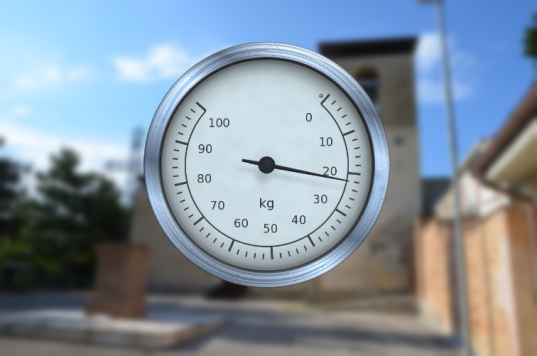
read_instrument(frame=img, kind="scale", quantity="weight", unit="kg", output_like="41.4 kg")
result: 22 kg
